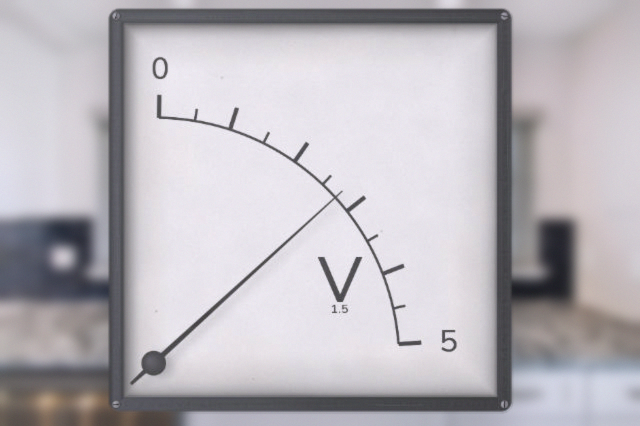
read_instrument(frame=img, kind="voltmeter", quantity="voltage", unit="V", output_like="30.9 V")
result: 2.75 V
